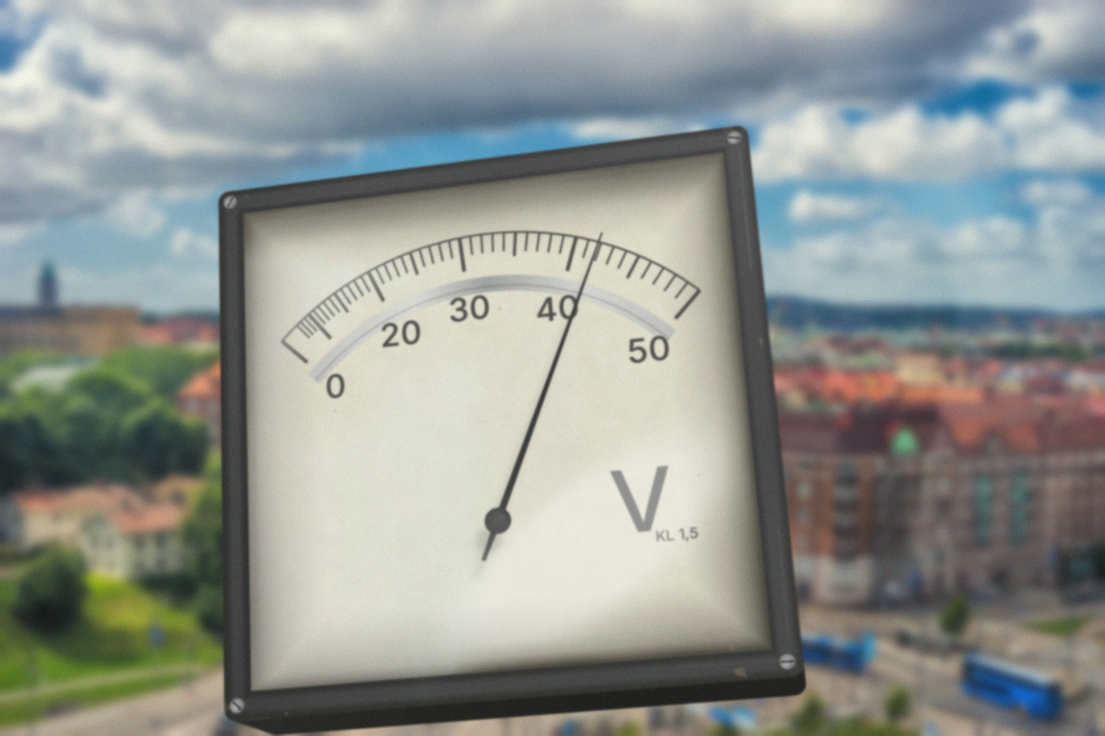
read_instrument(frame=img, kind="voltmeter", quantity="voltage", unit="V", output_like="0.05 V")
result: 42 V
